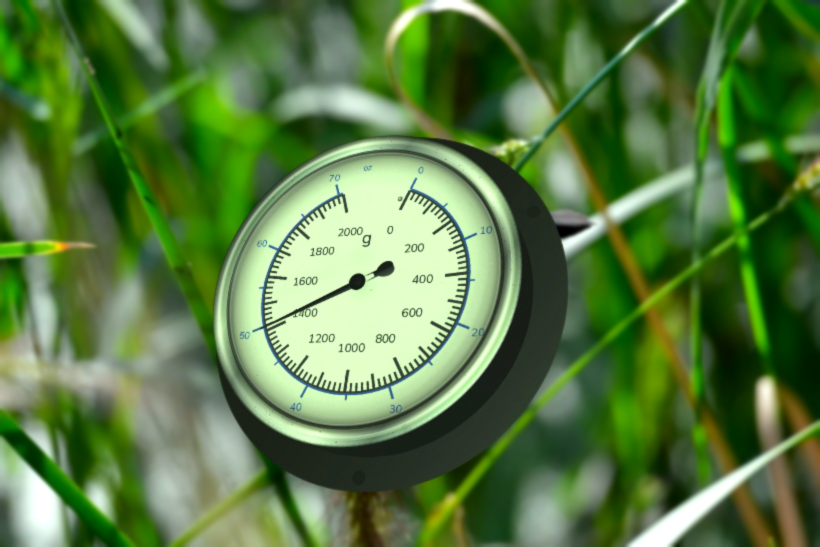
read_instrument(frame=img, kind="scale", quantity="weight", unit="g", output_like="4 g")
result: 1400 g
